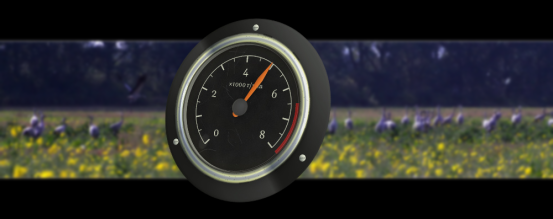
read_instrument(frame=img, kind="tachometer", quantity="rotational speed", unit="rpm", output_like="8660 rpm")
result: 5000 rpm
